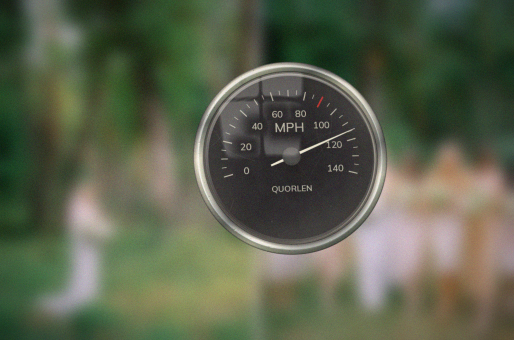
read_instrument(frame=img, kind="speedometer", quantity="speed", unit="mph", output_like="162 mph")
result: 115 mph
